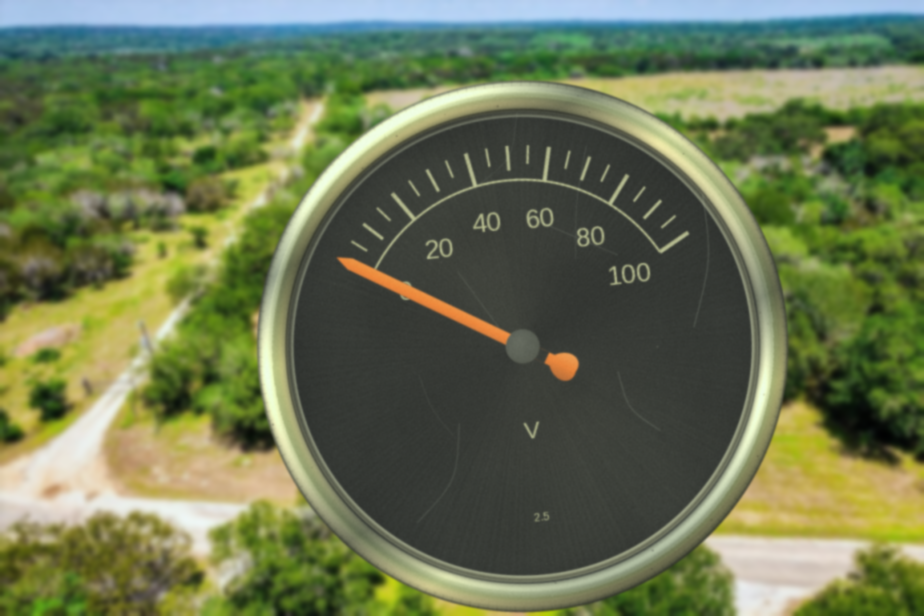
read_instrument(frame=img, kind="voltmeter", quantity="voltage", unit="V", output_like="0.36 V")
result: 0 V
